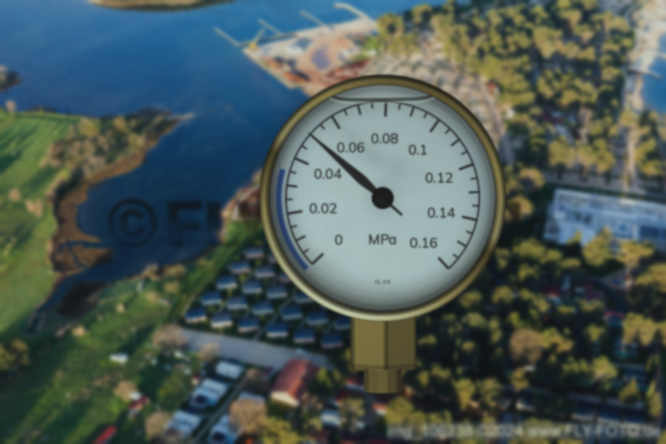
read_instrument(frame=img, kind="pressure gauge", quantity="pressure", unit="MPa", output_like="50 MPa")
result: 0.05 MPa
